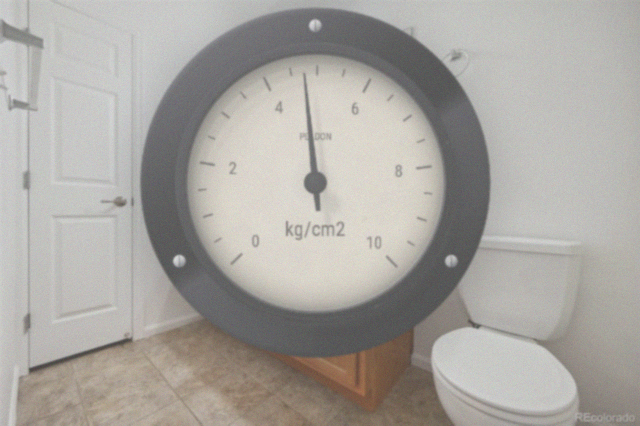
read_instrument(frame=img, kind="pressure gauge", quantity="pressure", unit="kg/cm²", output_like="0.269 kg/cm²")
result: 4.75 kg/cm²
